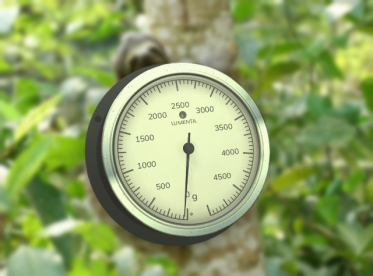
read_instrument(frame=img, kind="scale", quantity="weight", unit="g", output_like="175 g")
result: 50 g
